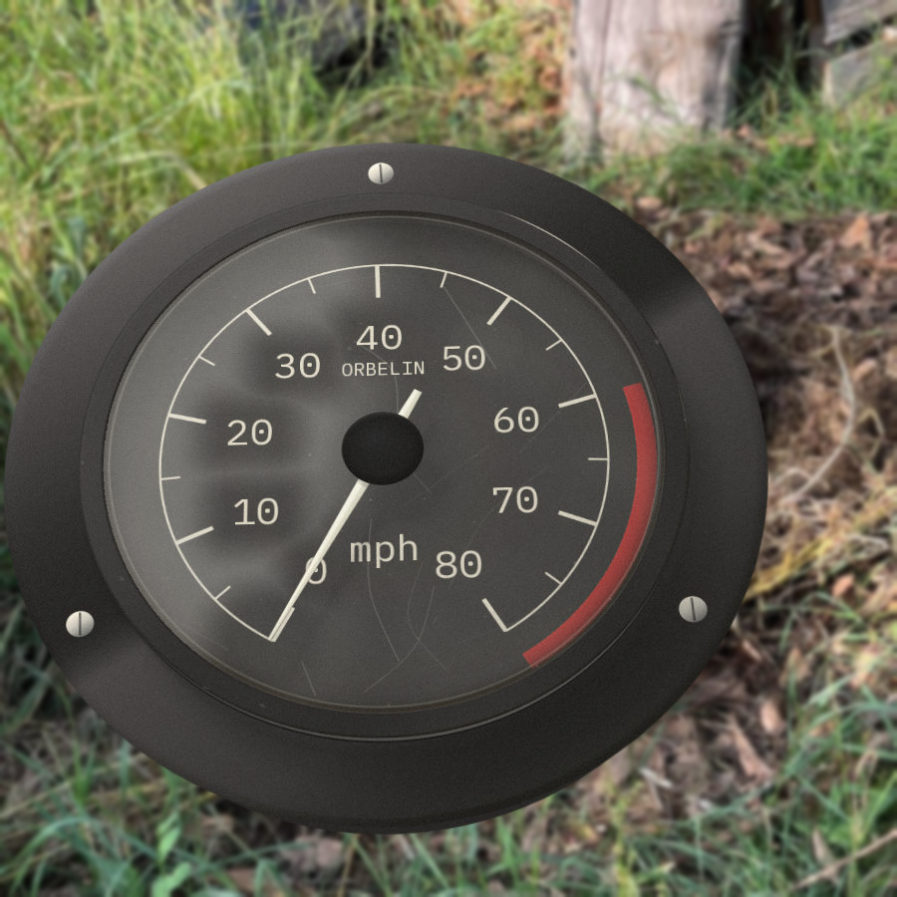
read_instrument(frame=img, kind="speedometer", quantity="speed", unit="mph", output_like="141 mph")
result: 0 mph
